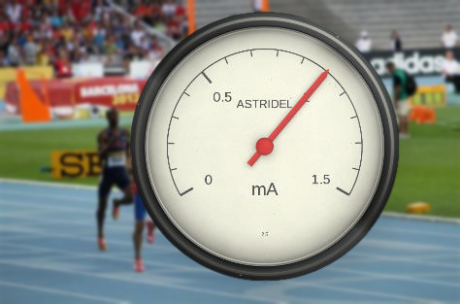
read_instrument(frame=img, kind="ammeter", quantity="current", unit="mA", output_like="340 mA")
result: 1 mA
